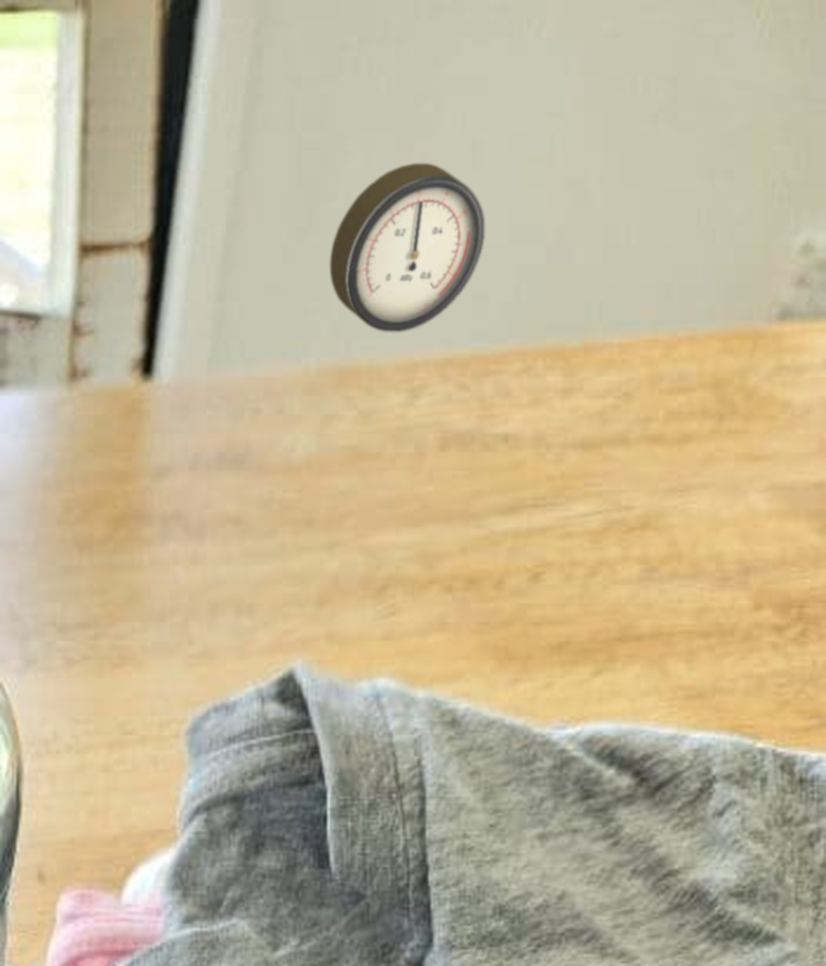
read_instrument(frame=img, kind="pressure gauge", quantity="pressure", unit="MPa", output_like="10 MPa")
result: 0.28 MPa
